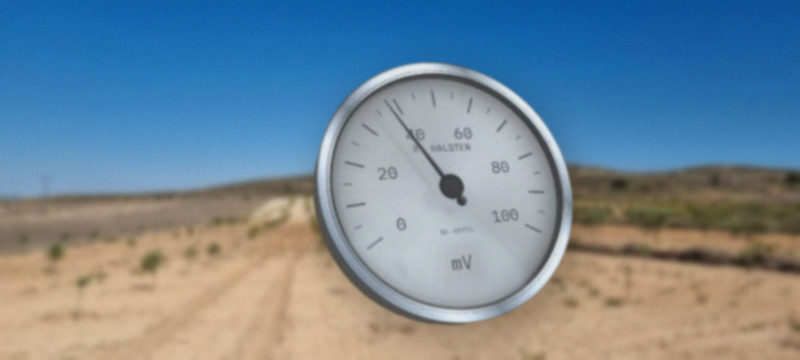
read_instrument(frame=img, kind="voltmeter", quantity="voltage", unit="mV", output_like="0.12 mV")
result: 37.5 mV
